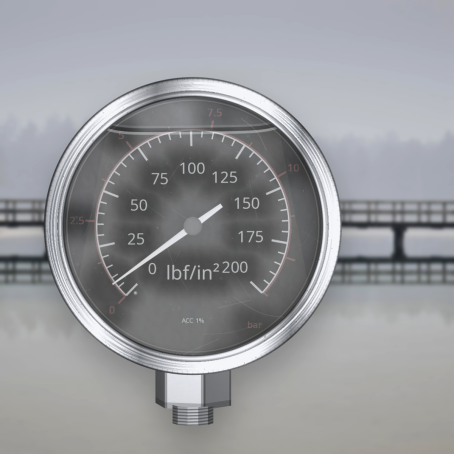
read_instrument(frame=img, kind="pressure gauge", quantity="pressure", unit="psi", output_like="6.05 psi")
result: 7.5 psi
